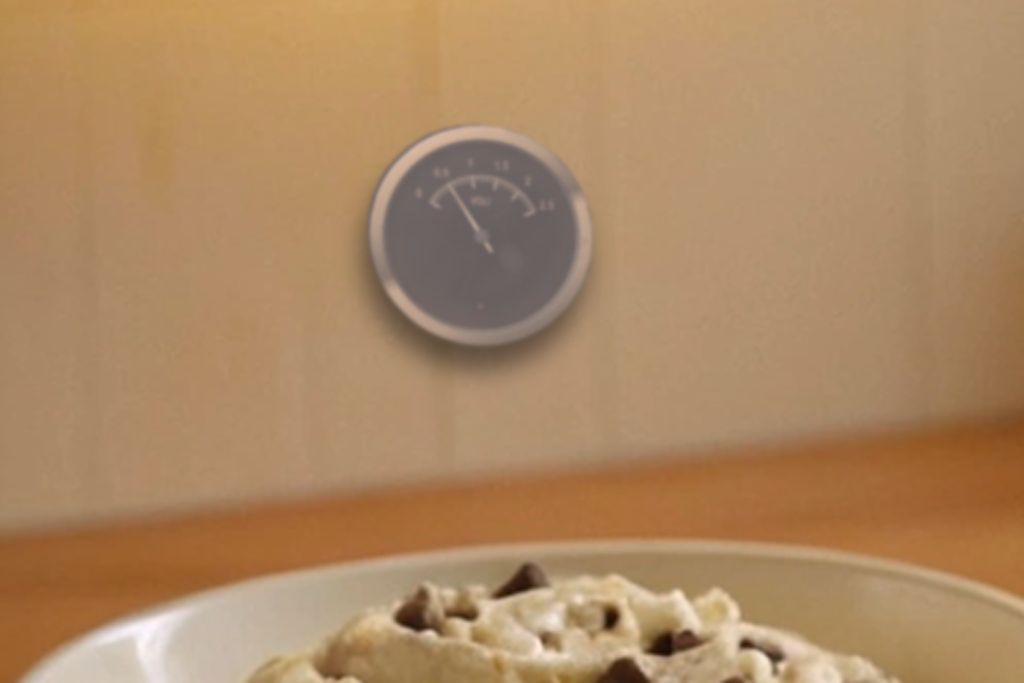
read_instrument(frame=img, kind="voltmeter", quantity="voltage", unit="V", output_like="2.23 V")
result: 0.5 V
